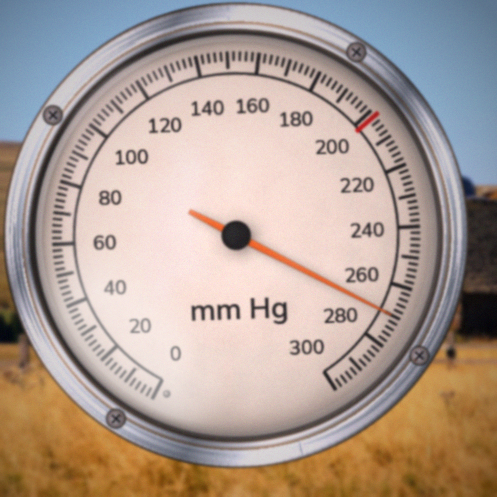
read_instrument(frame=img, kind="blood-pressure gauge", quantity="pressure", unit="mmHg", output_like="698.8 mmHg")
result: 270 mmHg
